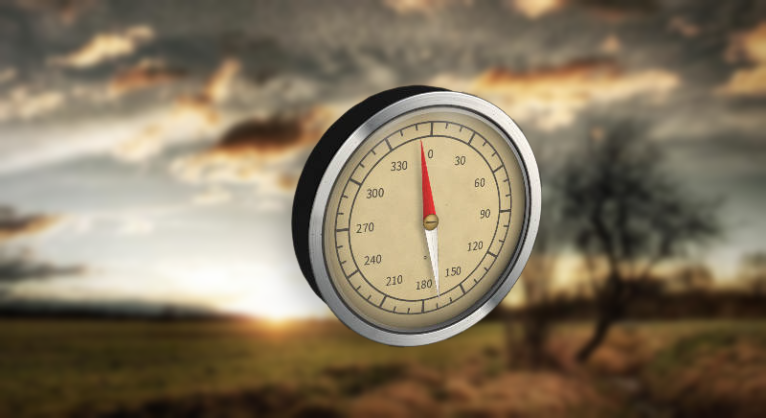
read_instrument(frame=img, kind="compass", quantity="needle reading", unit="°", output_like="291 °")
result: 350 °
